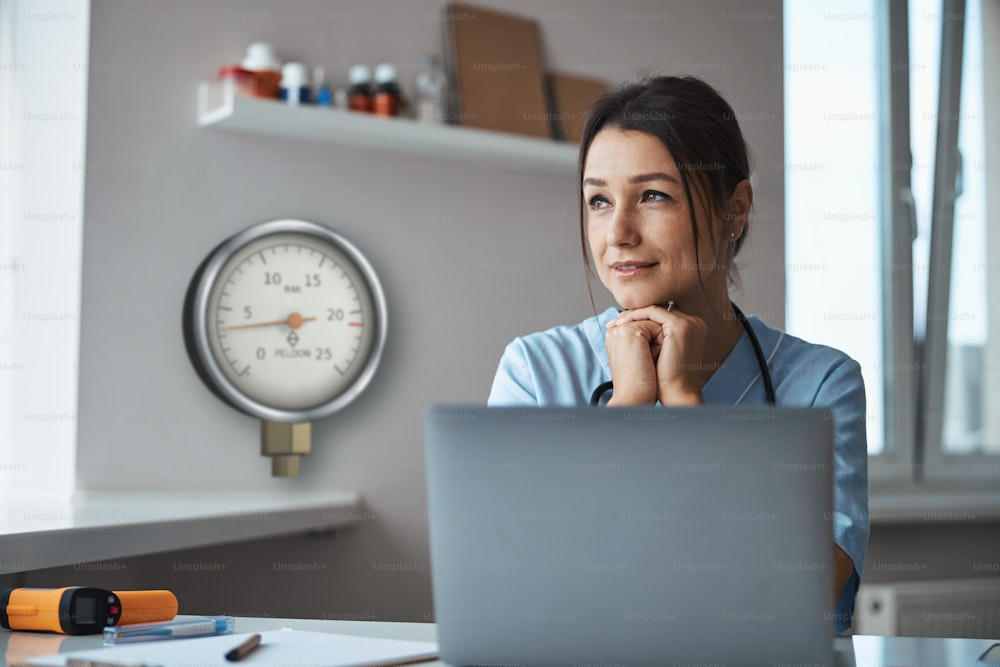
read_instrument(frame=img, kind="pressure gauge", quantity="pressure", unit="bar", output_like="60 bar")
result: 3.5 bar
